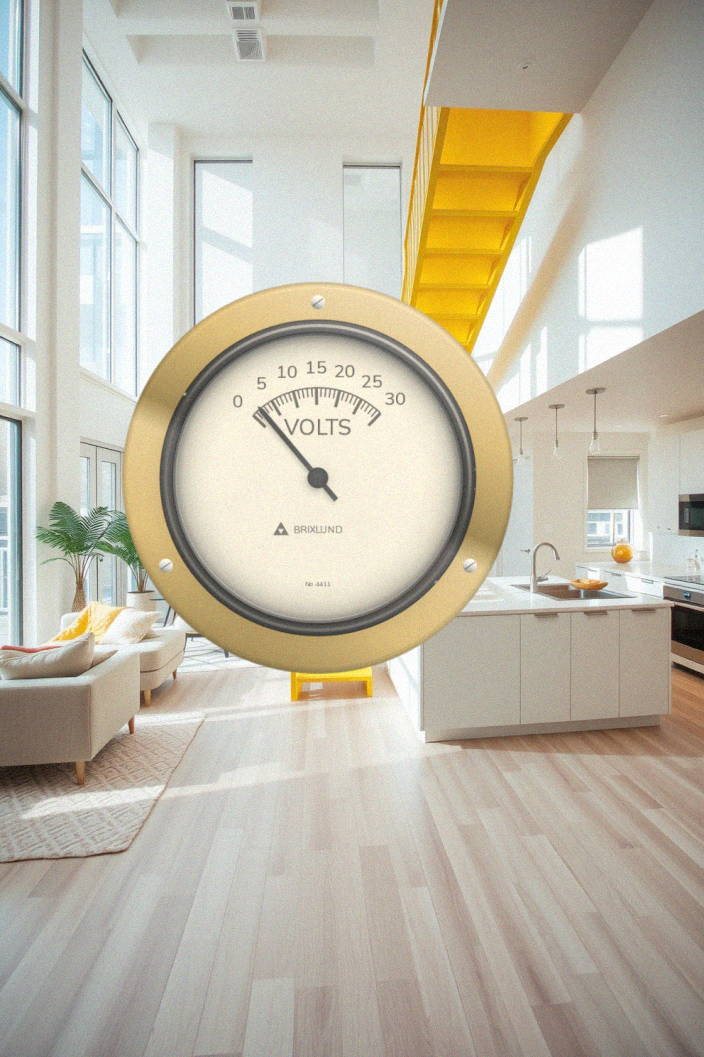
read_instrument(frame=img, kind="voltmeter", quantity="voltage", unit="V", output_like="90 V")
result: 2 V
